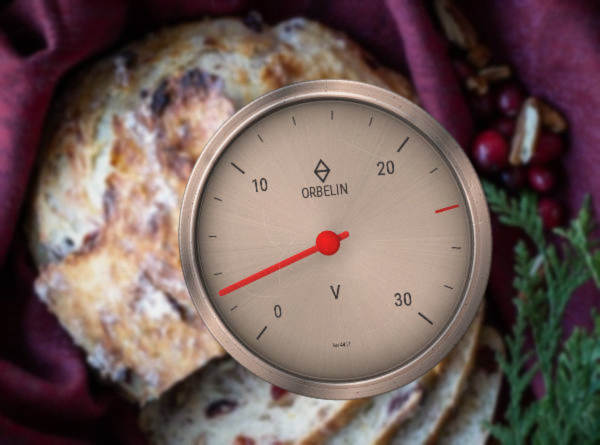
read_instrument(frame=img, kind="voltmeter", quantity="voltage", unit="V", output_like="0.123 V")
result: 3 V
